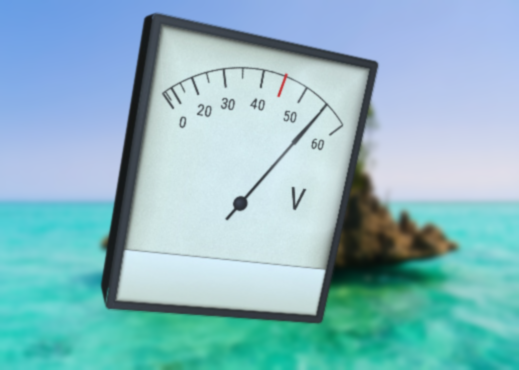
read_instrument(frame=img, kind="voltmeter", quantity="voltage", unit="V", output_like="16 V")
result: 55 V
